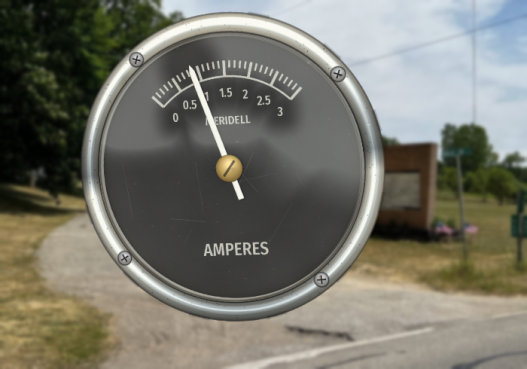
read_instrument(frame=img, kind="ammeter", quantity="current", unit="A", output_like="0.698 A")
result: 0.9 A
